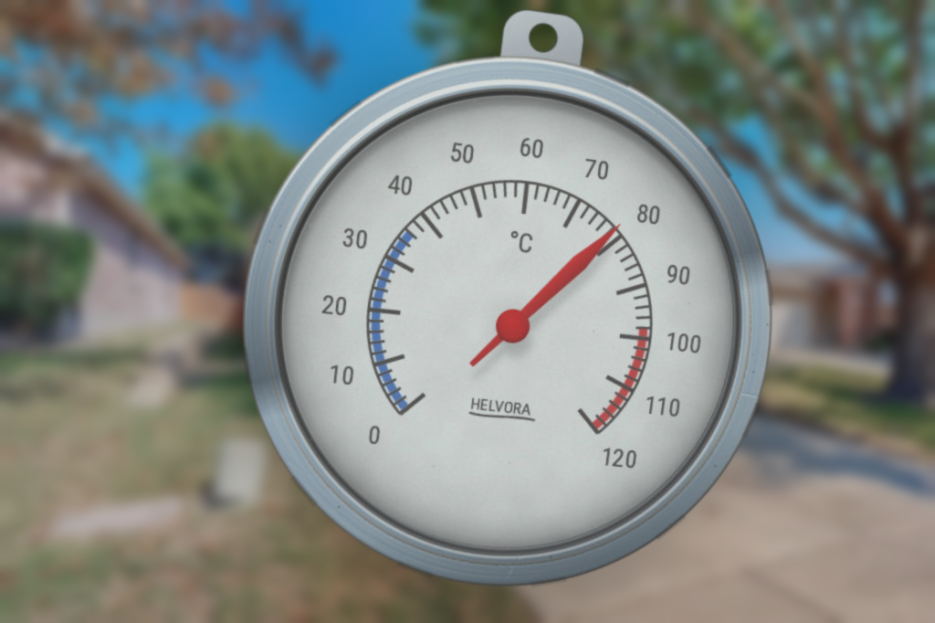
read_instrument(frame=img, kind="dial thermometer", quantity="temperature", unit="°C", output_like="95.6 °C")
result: 78 °C
